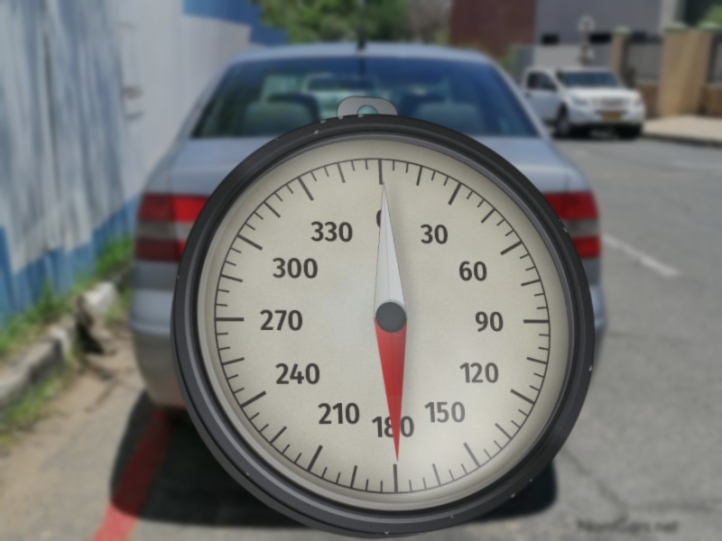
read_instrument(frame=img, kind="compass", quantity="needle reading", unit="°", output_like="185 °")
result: 180 °
